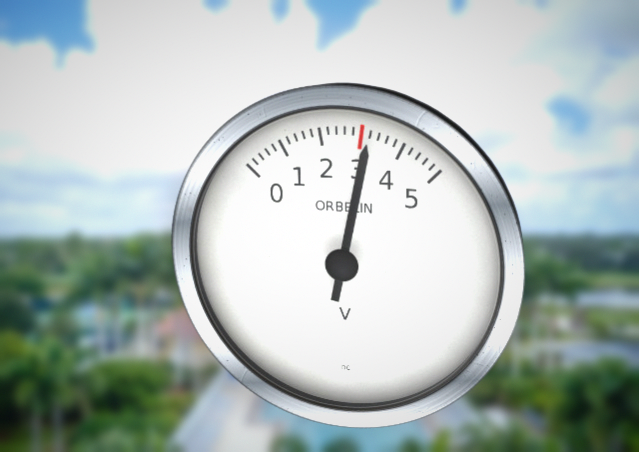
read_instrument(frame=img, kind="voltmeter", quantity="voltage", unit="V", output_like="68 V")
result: 3.2 V
